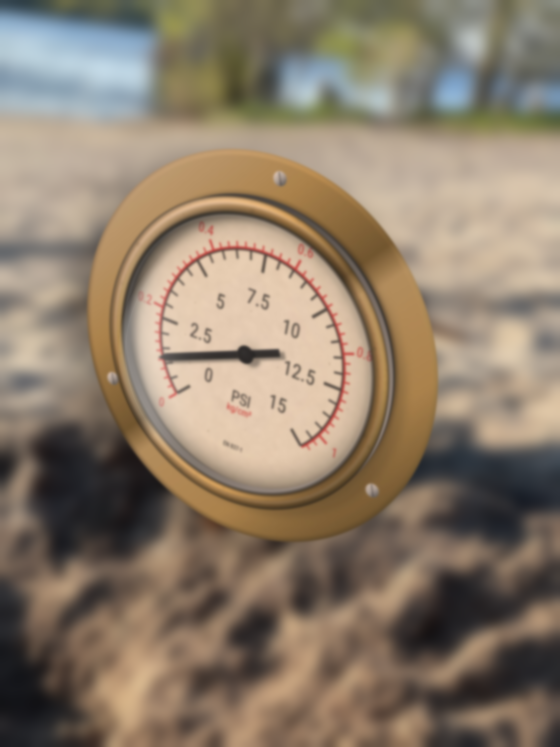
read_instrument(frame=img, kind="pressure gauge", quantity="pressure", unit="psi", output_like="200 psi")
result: 1.25 psi
